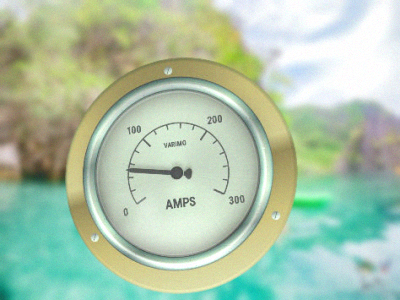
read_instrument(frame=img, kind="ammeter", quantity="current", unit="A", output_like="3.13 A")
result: 50 A
